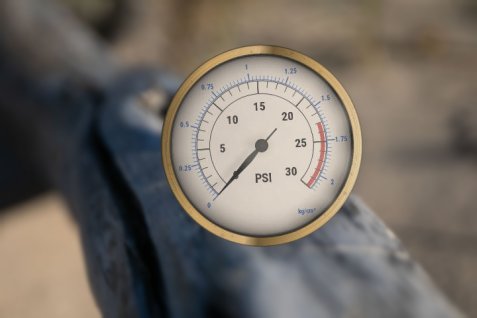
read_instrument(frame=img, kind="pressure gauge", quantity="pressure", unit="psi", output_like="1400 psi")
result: 0 psi
